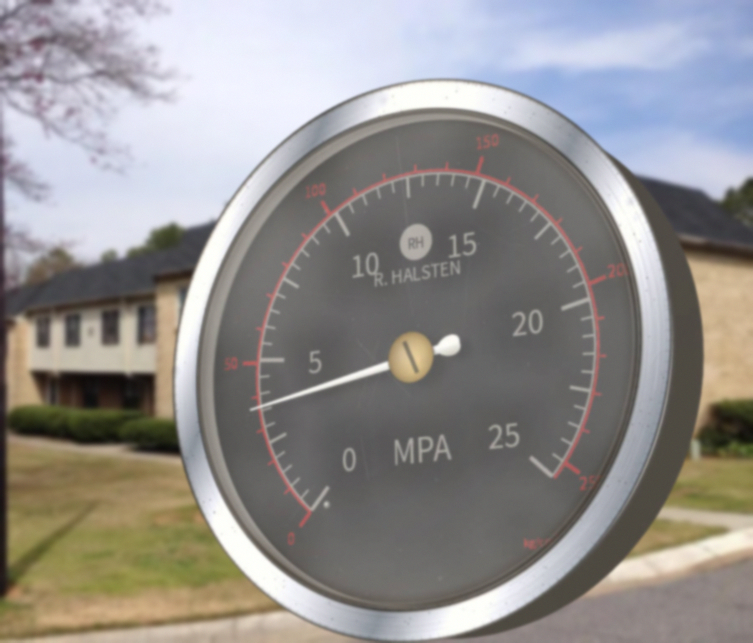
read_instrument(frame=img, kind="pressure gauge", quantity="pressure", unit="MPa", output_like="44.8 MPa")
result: 3.5 MPa
